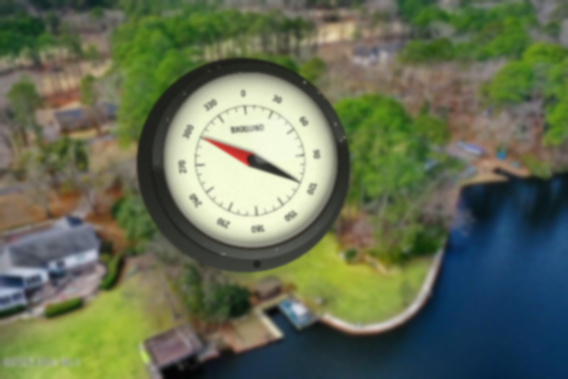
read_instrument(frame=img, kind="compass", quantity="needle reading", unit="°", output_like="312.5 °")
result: 300 °
